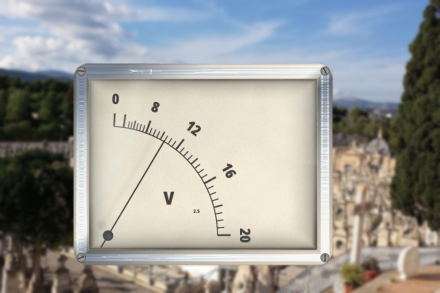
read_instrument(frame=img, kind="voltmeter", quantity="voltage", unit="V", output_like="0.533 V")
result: 10.5 V
